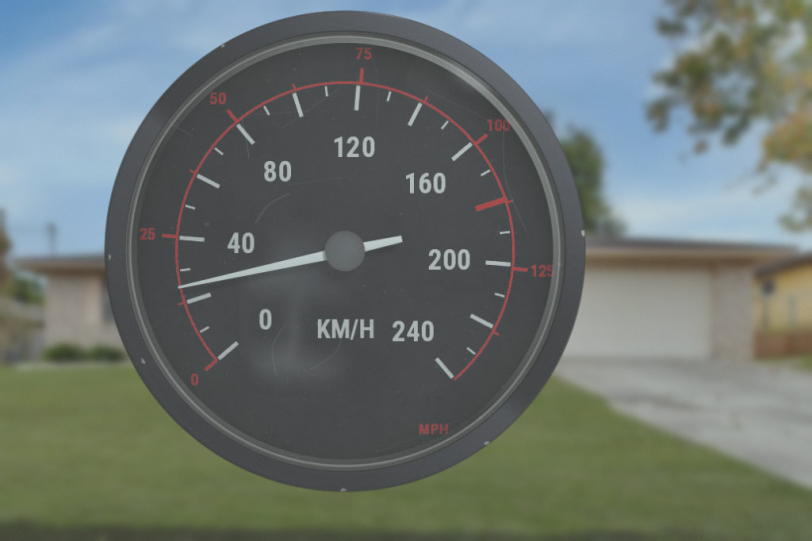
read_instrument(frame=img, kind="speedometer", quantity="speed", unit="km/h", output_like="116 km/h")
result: 25 km/h
